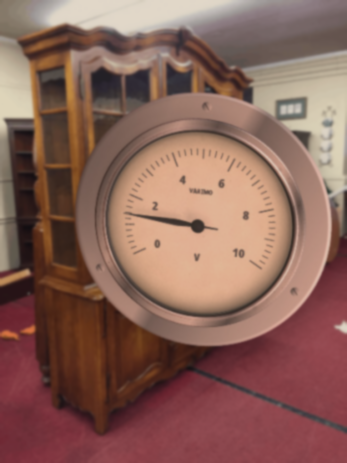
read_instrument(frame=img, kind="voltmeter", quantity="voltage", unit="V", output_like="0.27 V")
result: 1.4 V
